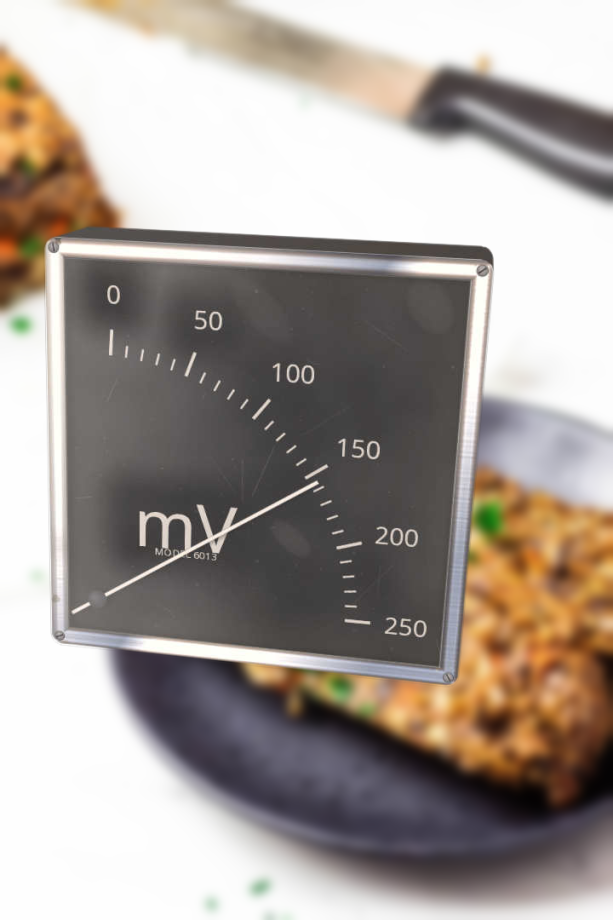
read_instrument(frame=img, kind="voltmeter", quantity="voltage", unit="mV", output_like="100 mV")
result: 155 mV
